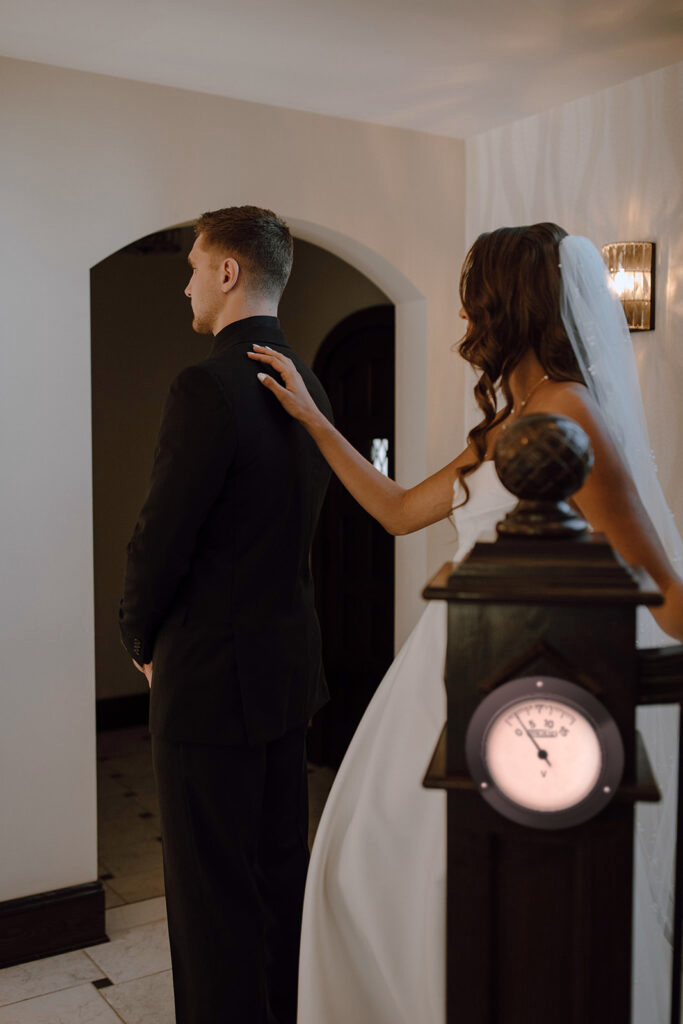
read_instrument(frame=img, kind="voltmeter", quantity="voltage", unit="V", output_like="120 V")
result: 2.5 V
